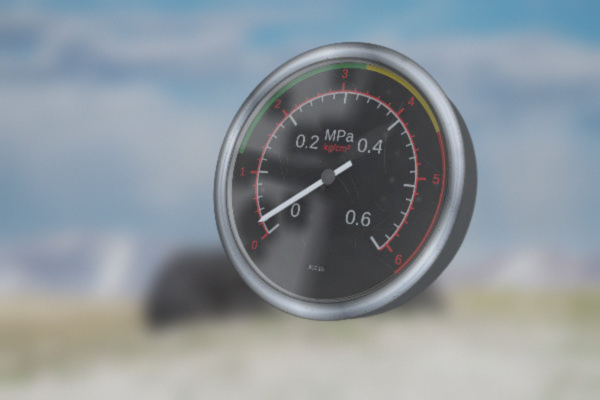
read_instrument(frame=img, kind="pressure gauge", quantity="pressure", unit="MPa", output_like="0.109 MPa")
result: 0.02 MPa
